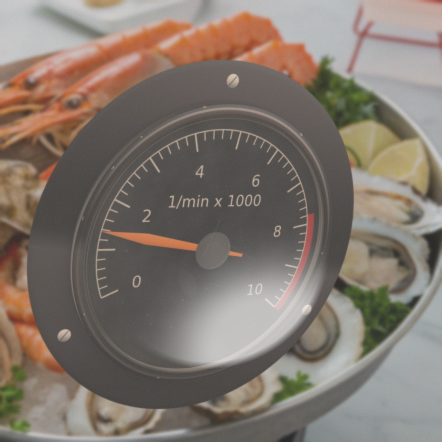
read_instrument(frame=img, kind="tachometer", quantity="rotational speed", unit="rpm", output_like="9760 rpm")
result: 1400 rpm
